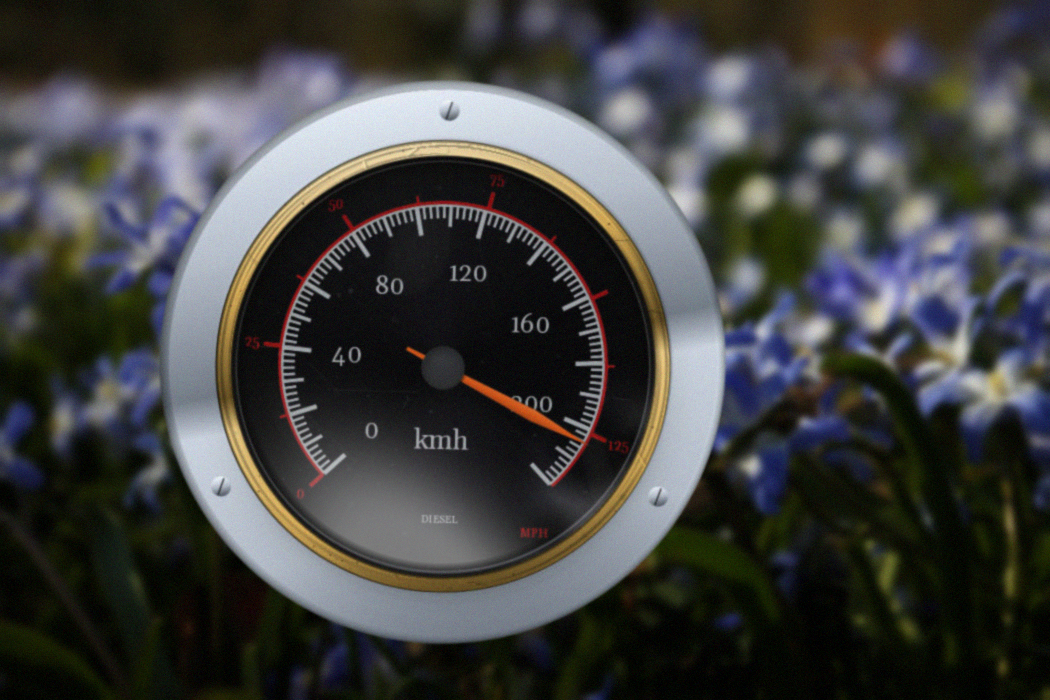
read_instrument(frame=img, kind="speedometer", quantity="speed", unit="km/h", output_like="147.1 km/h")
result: 204 km/h
